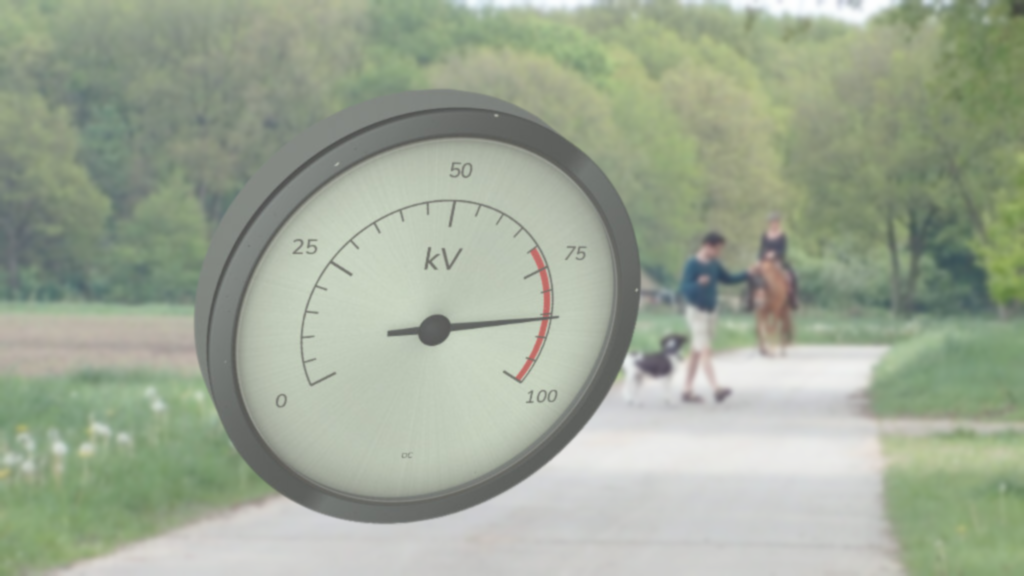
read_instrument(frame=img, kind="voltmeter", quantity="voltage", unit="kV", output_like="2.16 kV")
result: 85 kV
